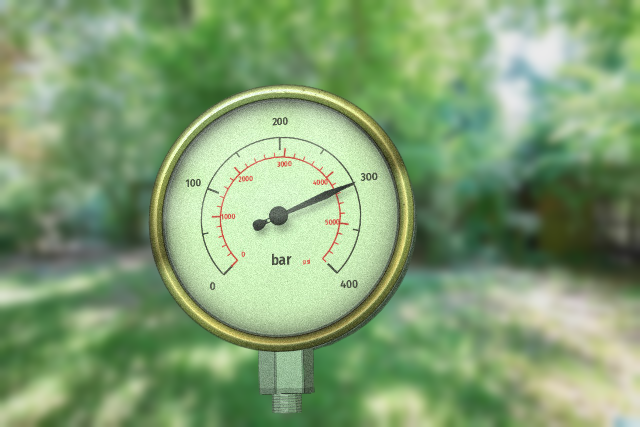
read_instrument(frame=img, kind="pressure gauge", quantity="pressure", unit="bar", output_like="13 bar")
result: 300 bar
